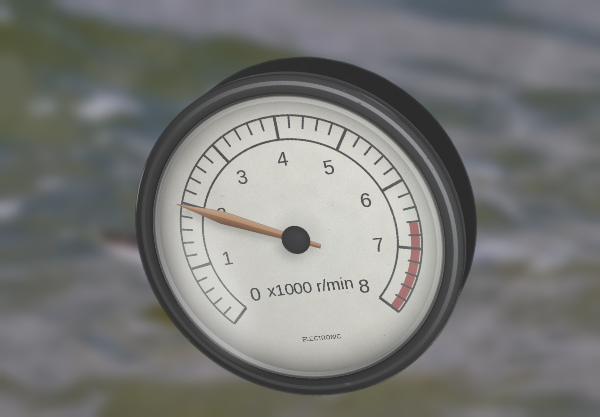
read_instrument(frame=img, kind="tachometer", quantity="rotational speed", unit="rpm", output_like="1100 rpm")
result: 2000 rpm
